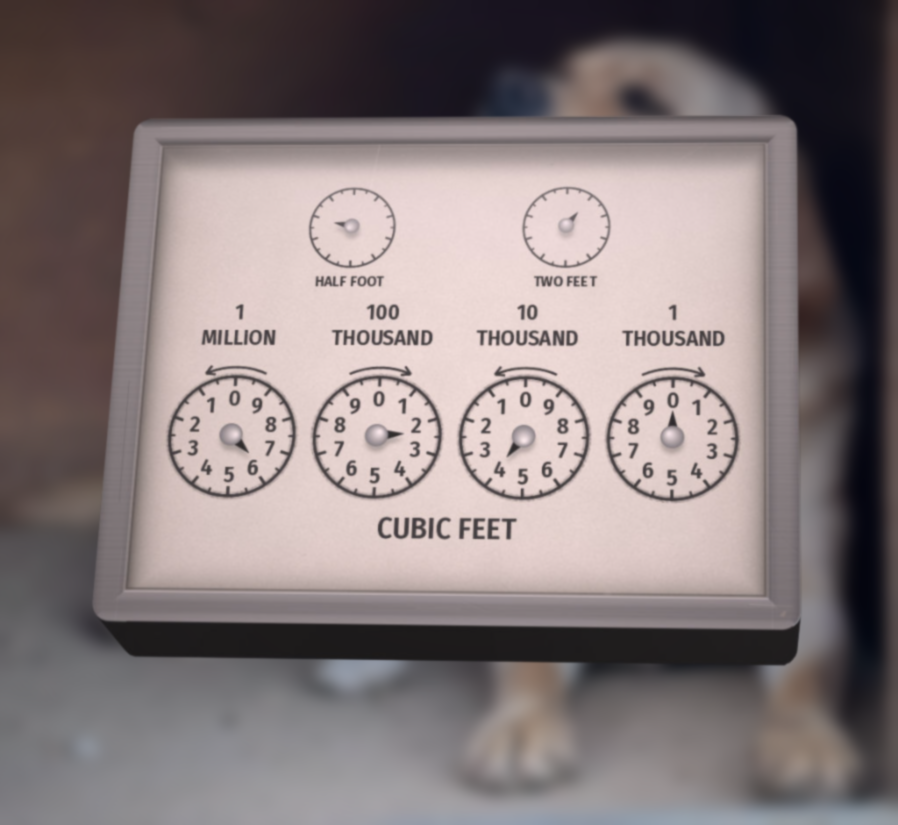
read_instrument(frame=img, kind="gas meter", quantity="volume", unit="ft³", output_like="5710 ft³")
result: 624000 ft³
